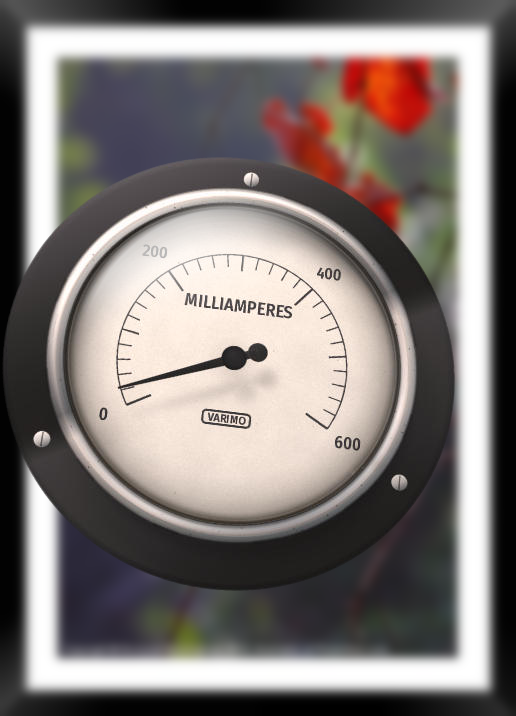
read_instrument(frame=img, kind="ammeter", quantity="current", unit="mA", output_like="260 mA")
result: 20 mA
